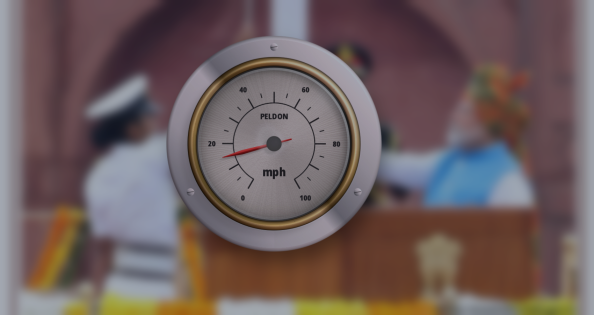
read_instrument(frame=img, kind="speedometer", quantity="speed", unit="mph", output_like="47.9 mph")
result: 15 mph
